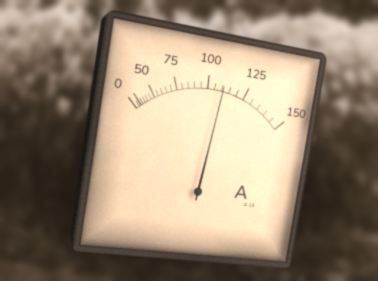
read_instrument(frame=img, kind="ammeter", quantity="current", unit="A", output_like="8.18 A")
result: 110 A
